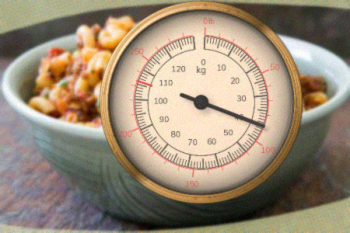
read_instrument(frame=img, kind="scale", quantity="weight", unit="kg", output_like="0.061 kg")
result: 40 kg
